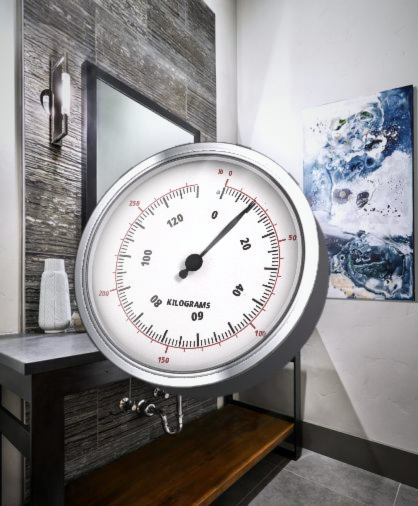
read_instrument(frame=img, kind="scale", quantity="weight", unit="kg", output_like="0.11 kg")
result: 10 kg
